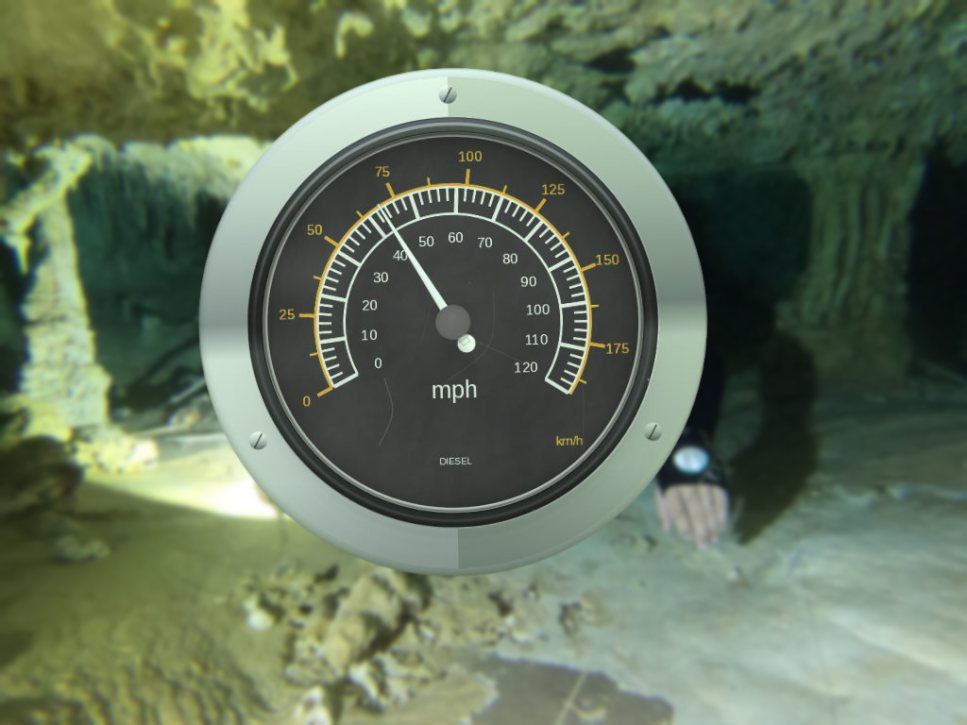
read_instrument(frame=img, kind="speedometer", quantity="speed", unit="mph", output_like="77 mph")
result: 43 mph
